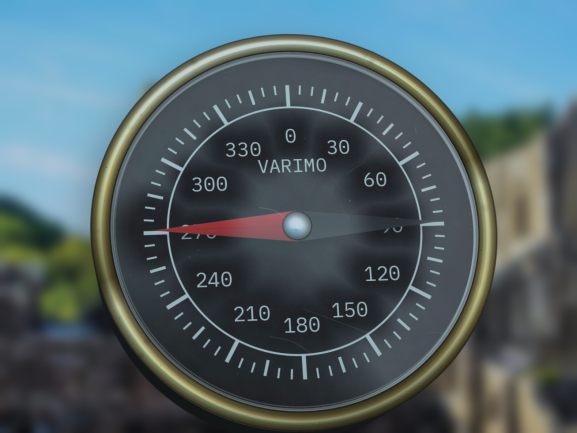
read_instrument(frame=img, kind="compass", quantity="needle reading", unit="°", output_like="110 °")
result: 270 °
